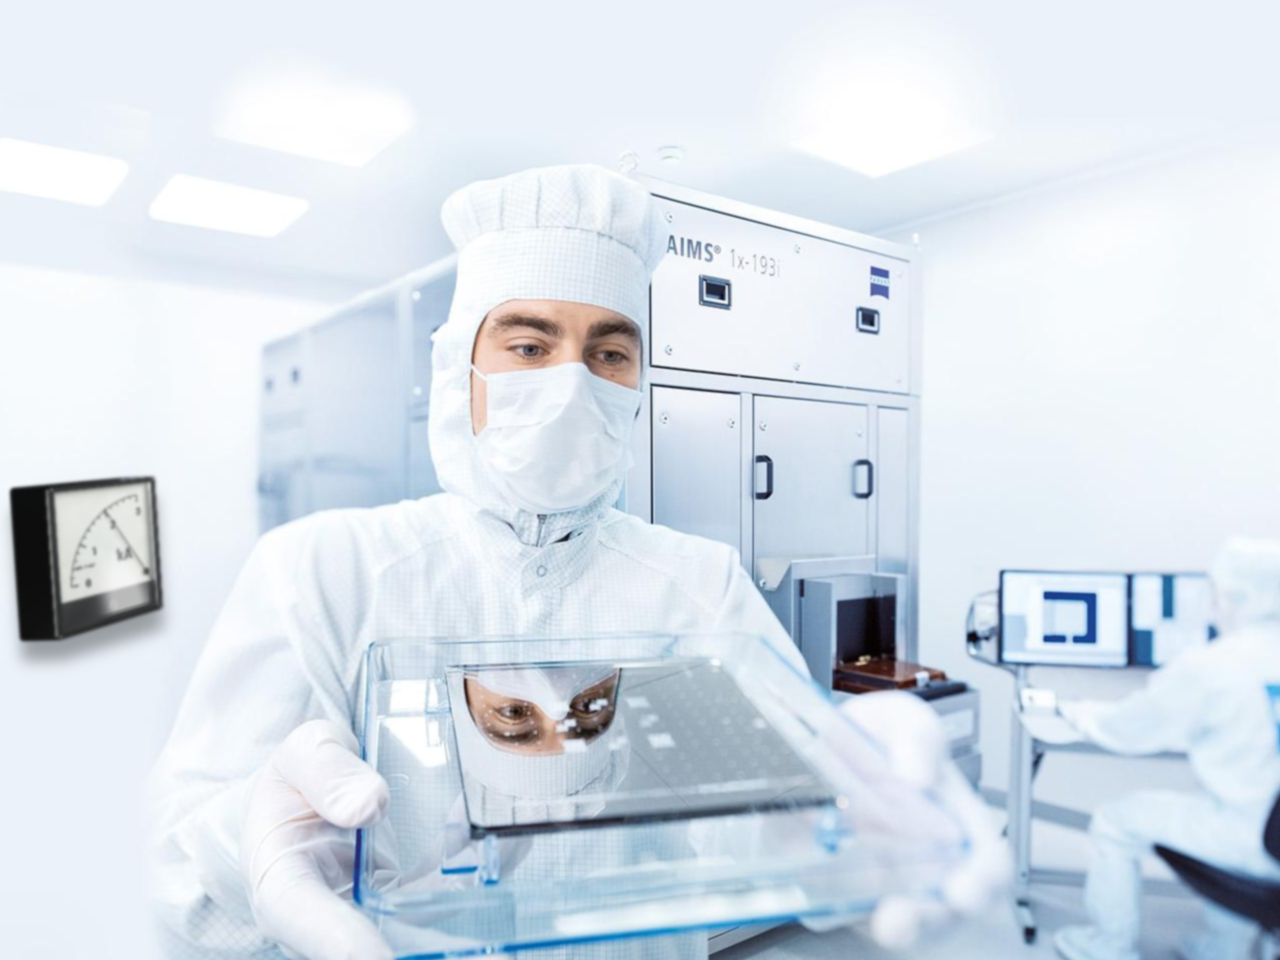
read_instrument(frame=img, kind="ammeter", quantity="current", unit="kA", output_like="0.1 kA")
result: 2 kA
